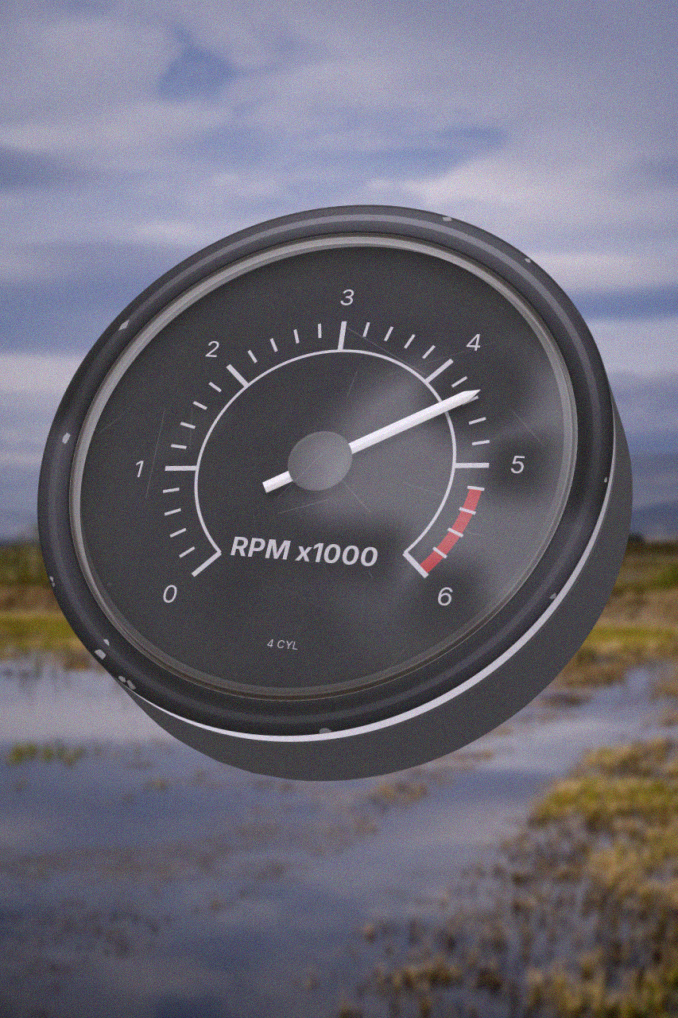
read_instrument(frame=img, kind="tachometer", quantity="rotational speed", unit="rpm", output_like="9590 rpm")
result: 4400 rpm
